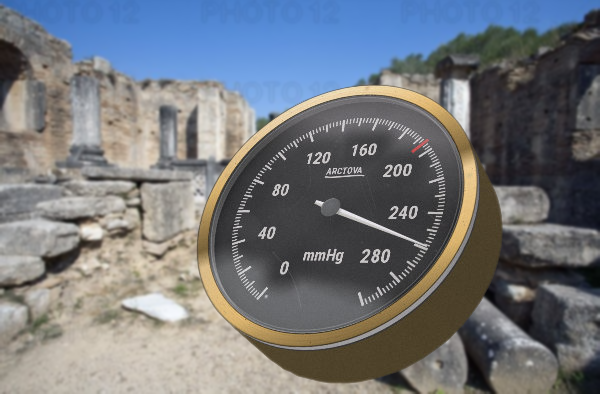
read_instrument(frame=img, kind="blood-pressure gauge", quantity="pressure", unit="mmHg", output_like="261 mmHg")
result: 260 mmHg
